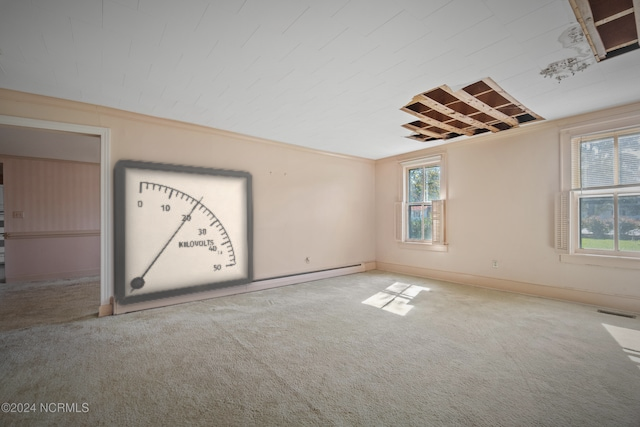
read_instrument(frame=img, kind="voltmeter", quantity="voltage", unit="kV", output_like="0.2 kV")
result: 20 kV
